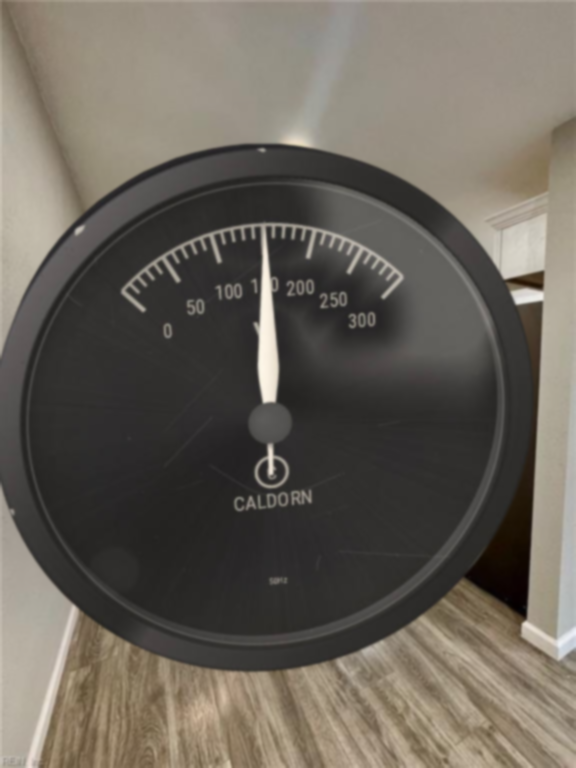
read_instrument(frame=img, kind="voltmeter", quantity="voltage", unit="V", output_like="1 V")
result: 150 V
